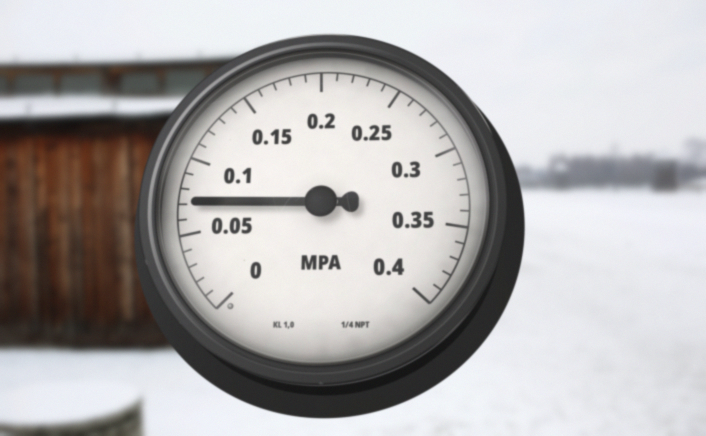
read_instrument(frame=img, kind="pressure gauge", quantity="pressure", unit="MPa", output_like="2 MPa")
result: 0.07 MPa
